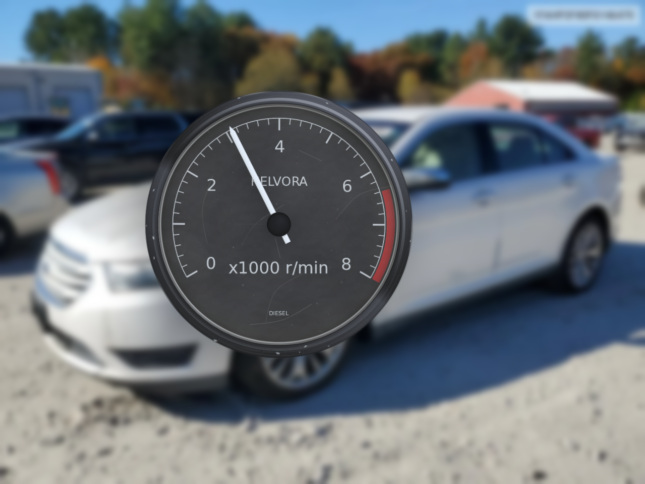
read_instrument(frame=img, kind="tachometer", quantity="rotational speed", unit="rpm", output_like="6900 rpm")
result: 3100 rpm
